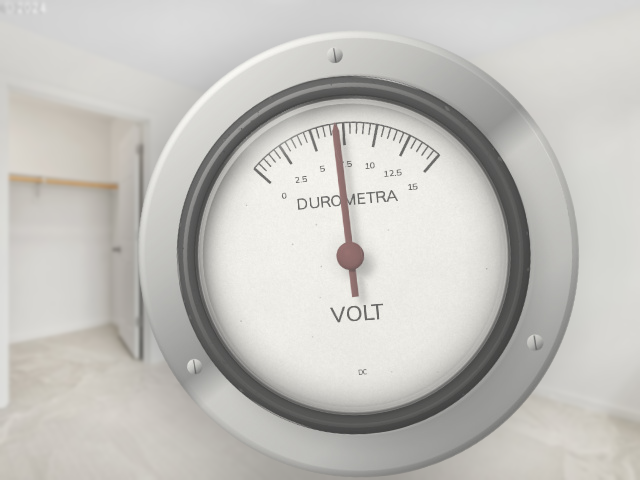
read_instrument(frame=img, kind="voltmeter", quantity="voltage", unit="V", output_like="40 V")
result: 7 V
